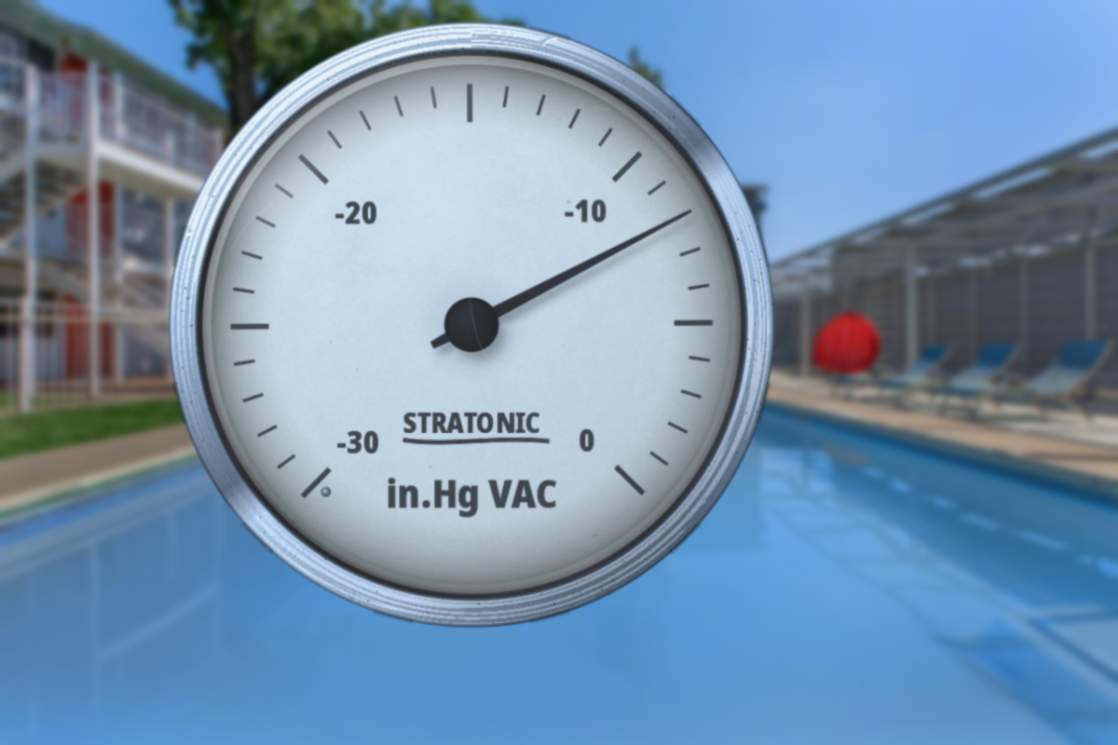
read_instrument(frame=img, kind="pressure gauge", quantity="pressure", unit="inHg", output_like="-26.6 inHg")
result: -8 inHg
